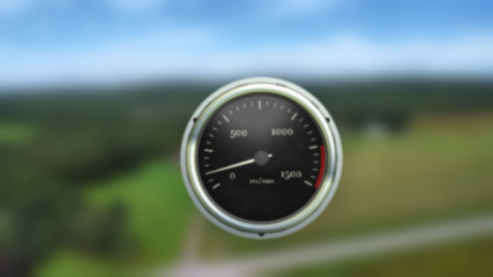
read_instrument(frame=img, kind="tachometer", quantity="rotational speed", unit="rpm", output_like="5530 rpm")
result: 100 rpm
